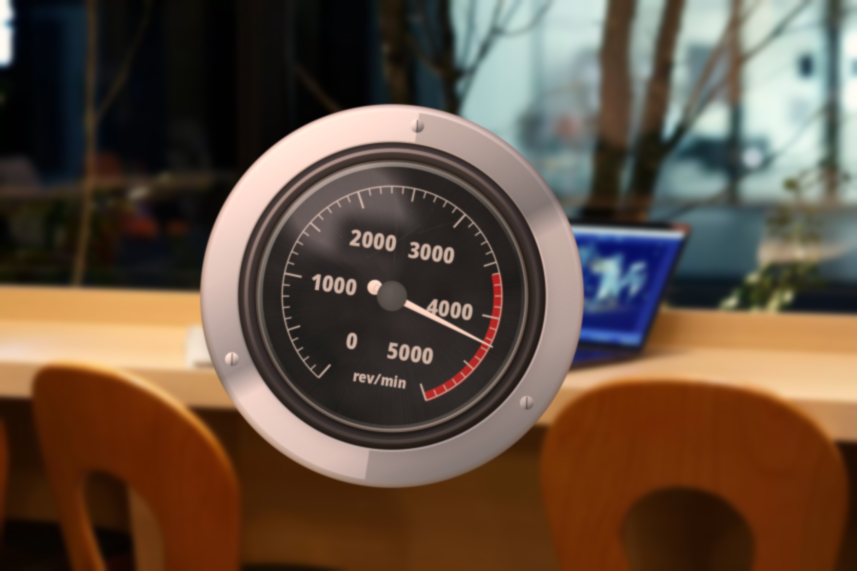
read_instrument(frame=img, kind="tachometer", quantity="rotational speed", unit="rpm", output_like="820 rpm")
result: 4250 rpm
